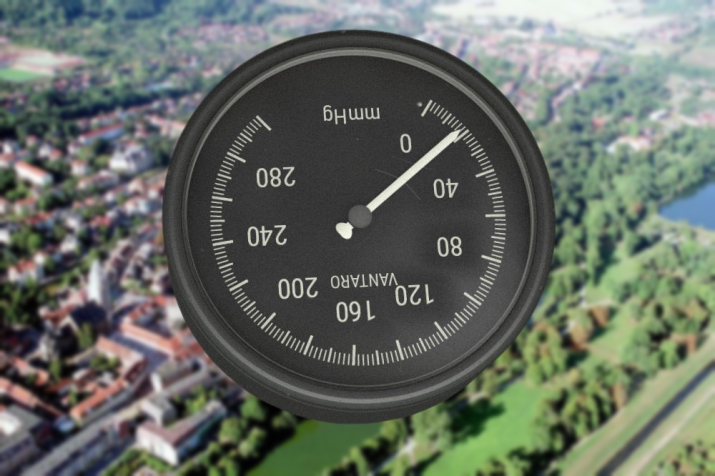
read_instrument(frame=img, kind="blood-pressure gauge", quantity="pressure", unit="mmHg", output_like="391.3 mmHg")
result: 18 mmHg
